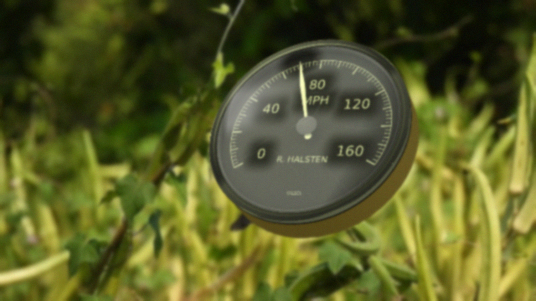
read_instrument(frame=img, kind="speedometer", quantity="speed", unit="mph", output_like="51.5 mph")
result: 70 mph
